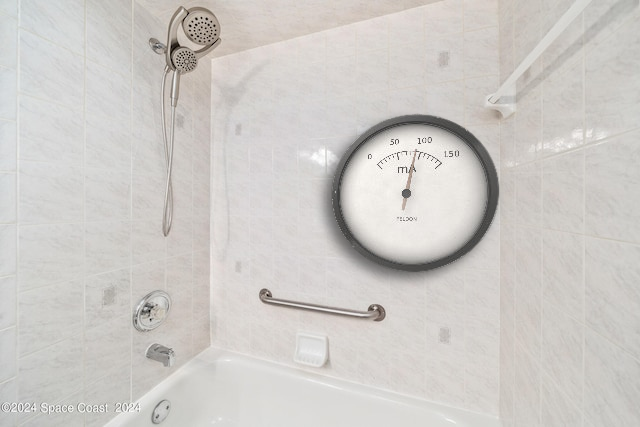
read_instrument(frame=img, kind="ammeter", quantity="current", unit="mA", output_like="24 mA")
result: 90 mA
